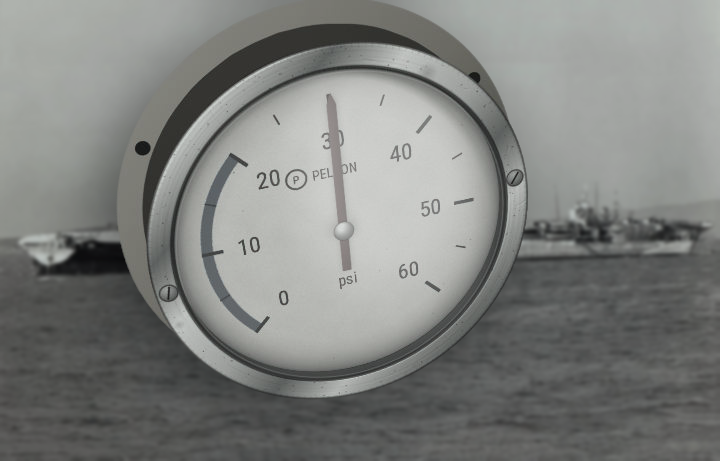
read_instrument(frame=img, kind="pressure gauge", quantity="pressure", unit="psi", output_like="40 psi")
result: 30 psi
